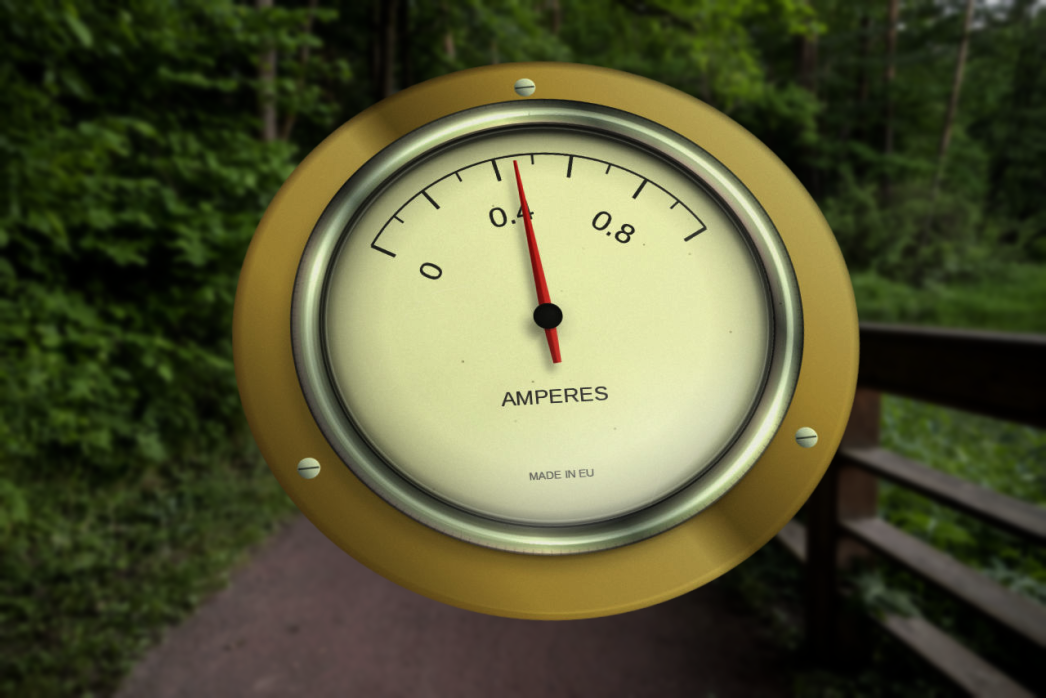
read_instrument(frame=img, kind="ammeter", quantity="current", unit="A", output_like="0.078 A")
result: 0.45 A
